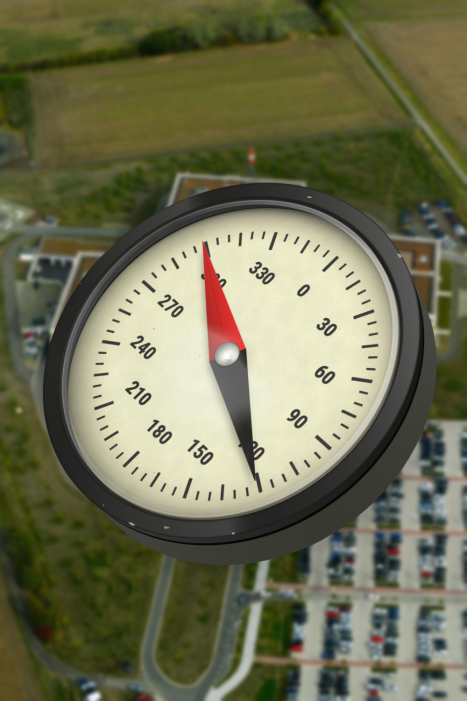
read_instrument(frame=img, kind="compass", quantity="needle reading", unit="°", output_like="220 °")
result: 300 °
